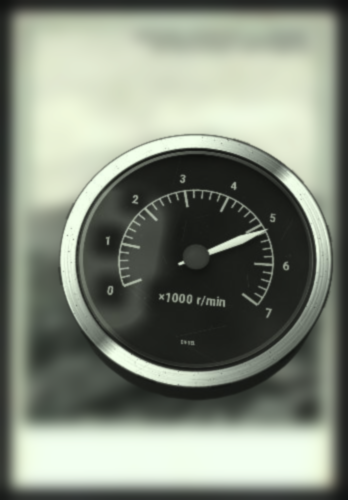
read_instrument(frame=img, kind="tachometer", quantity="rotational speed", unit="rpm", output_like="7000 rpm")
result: 5200 rpm
